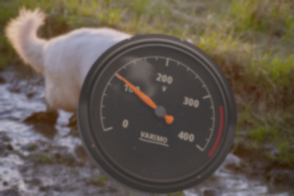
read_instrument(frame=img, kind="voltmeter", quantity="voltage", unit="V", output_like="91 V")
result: 100 V
